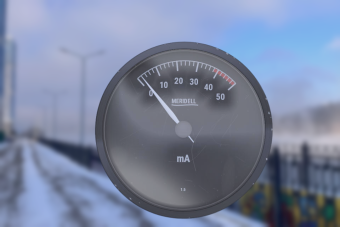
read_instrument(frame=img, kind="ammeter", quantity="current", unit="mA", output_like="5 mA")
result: 2 mA
